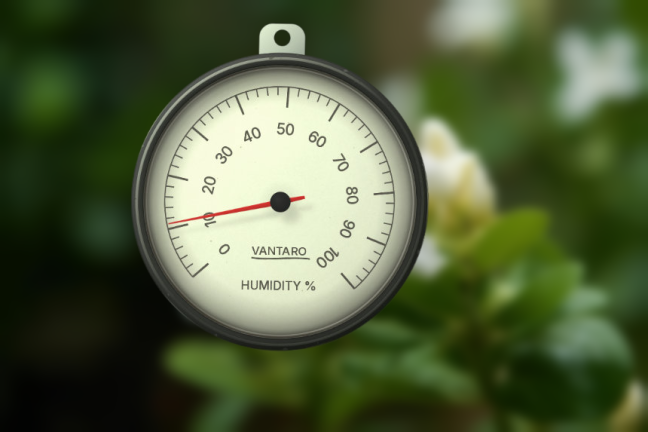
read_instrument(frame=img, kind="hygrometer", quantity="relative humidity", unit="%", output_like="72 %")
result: 11 %
